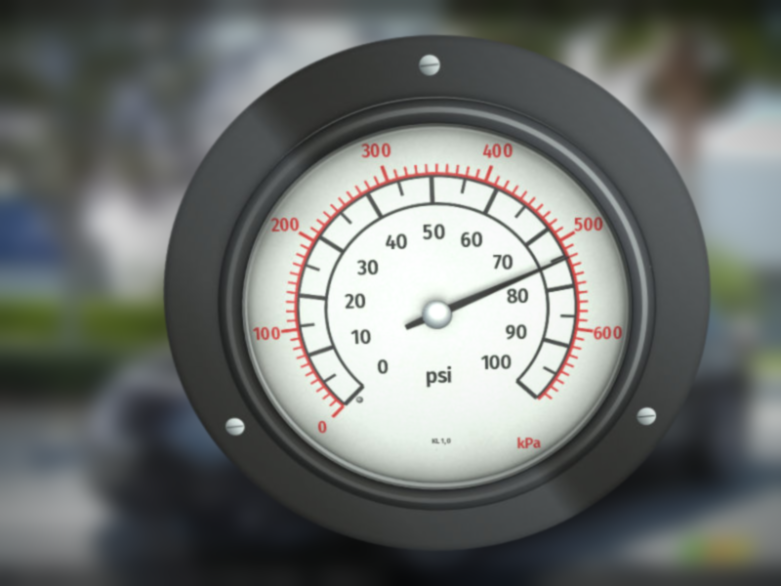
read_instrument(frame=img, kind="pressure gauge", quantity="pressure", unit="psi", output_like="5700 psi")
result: 75 psi
